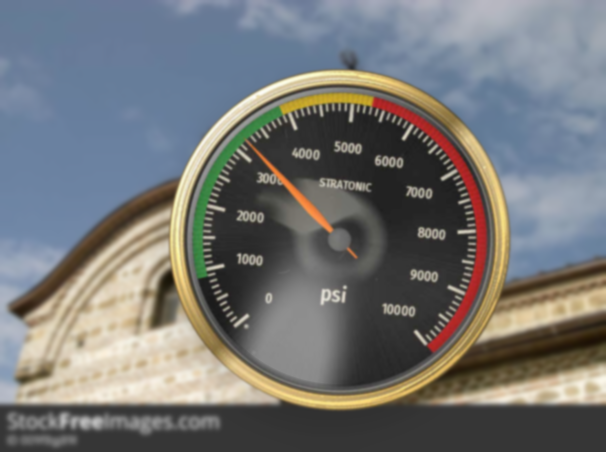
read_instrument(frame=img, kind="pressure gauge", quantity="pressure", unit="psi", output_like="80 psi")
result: 3200 psi
